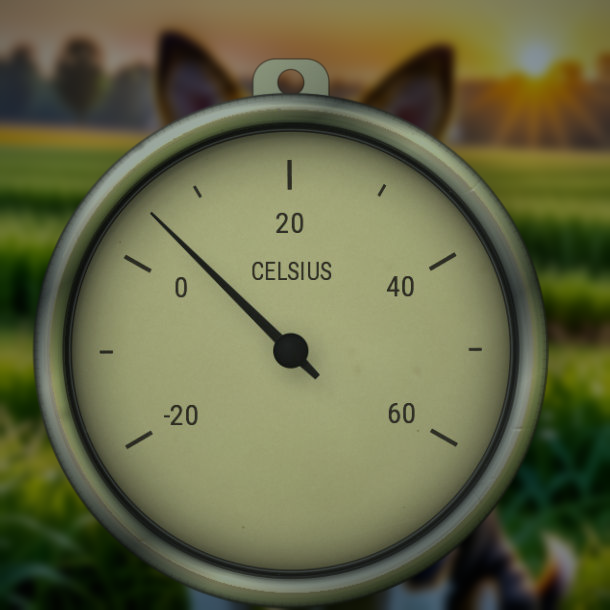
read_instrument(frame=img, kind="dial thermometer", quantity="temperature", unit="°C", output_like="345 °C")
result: 5 °C
